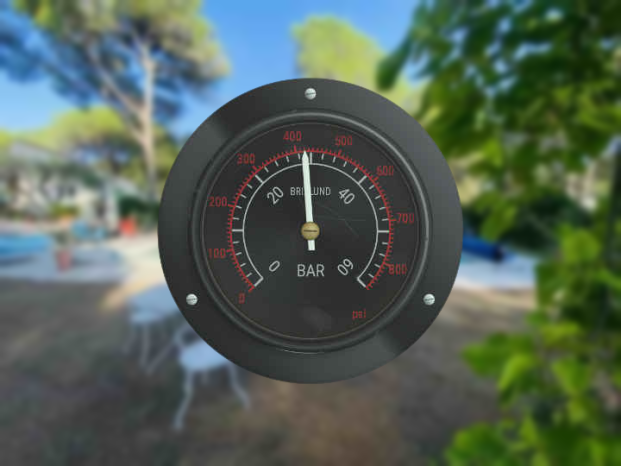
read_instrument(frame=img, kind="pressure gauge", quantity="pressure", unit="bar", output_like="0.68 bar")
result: 29 bar
